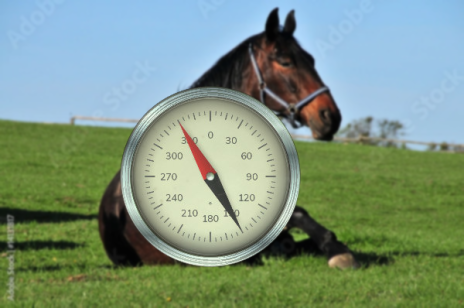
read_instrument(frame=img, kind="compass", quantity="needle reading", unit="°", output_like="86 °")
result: 330 °
